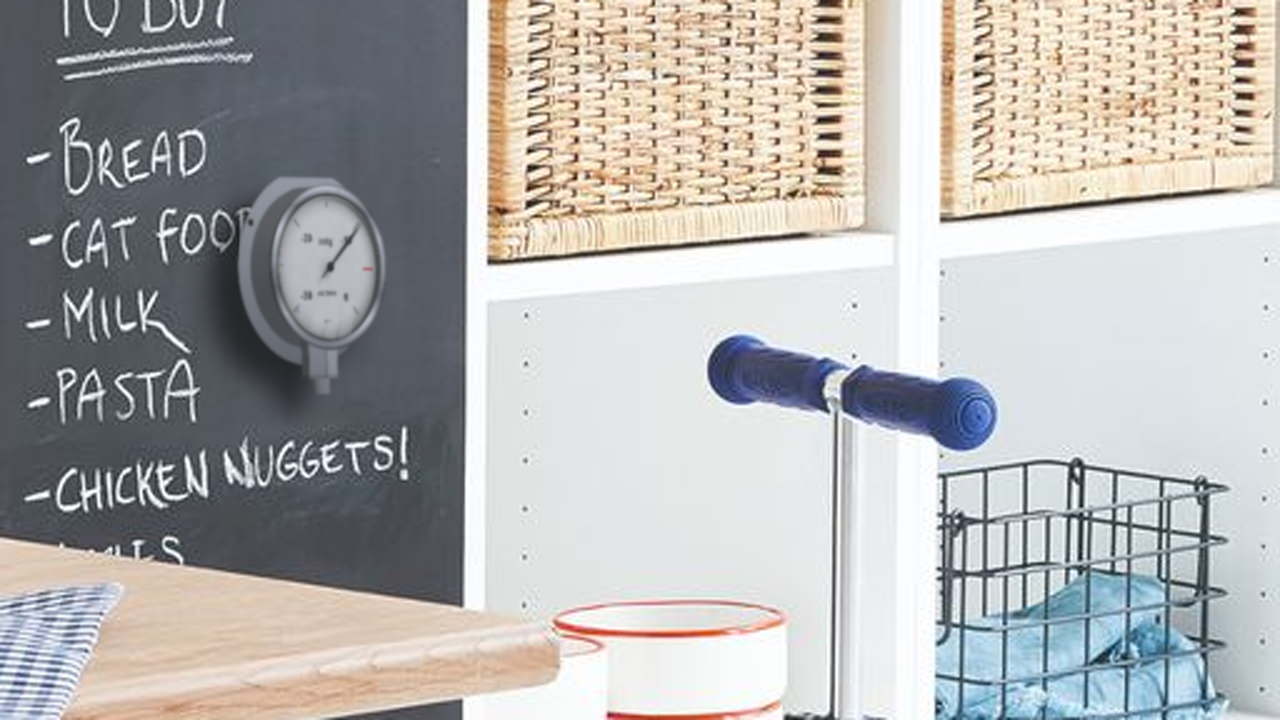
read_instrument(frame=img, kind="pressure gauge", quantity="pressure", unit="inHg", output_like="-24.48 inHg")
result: -10 inHg
